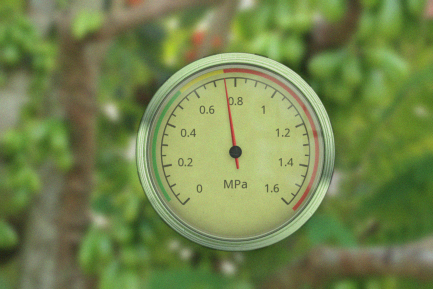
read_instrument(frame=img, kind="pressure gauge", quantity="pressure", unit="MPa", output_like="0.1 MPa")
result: 0.75 MPa
